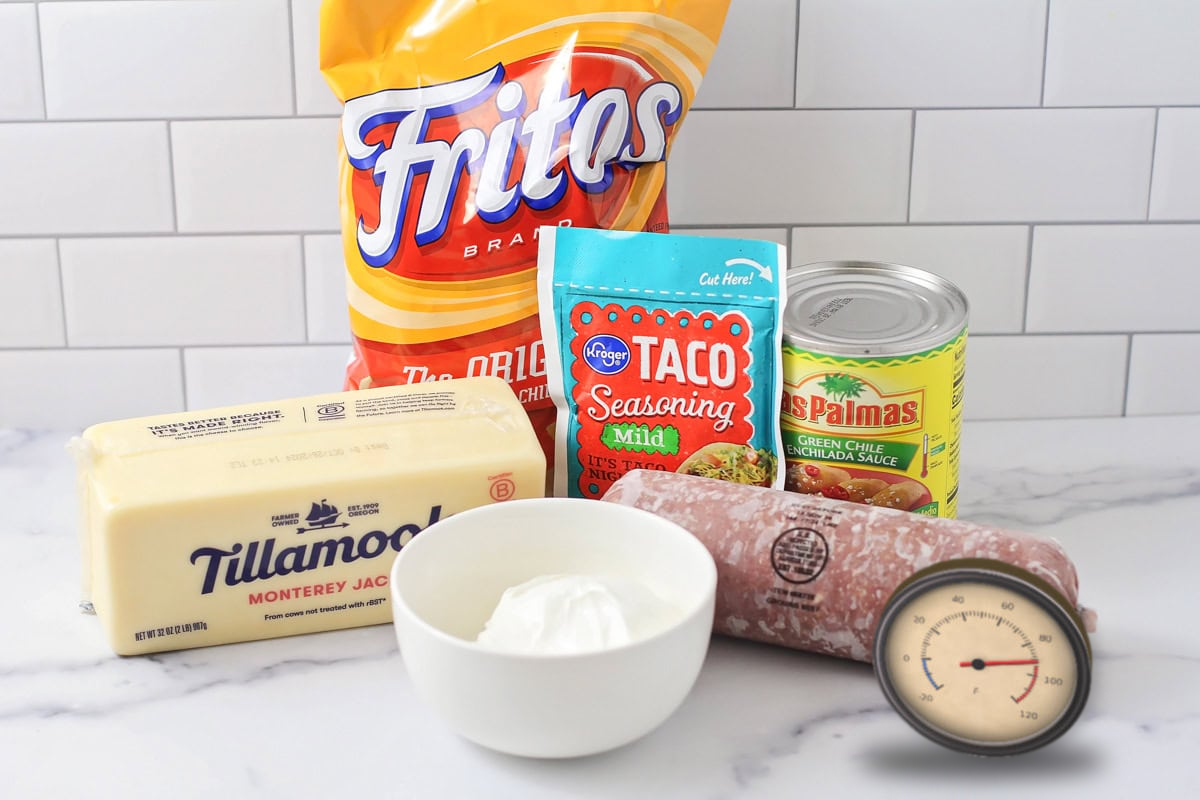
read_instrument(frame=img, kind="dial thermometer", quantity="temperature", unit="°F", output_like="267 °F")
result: 90 °F
